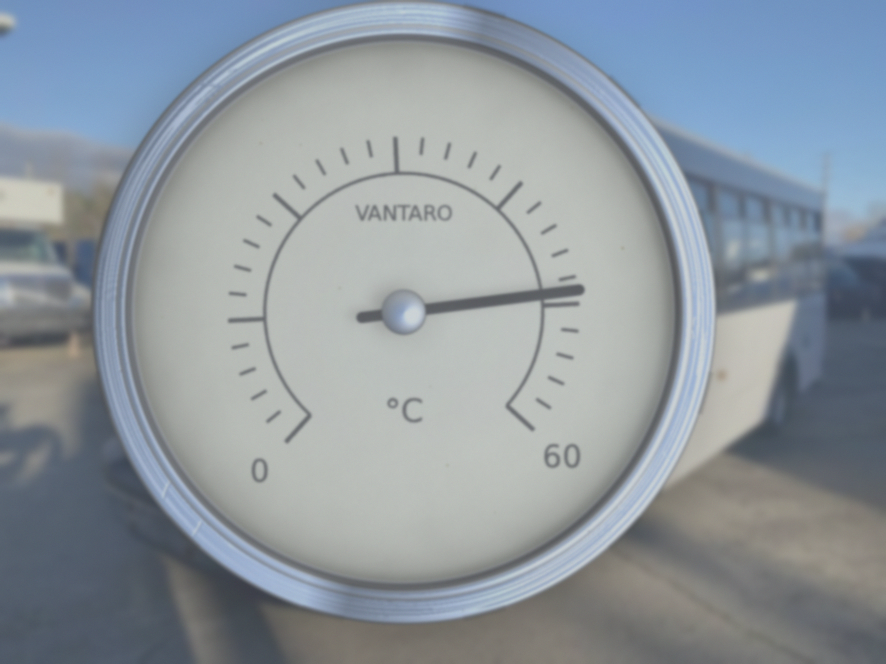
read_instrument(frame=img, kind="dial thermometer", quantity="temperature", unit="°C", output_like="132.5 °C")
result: 49 °C
